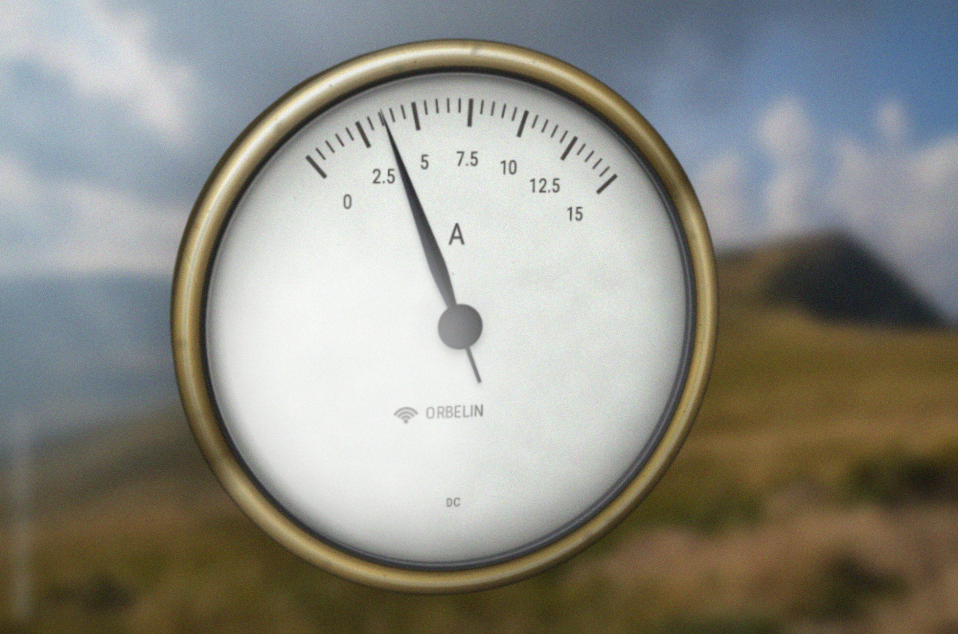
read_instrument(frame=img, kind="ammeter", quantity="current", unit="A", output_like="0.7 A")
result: 3.5 A
